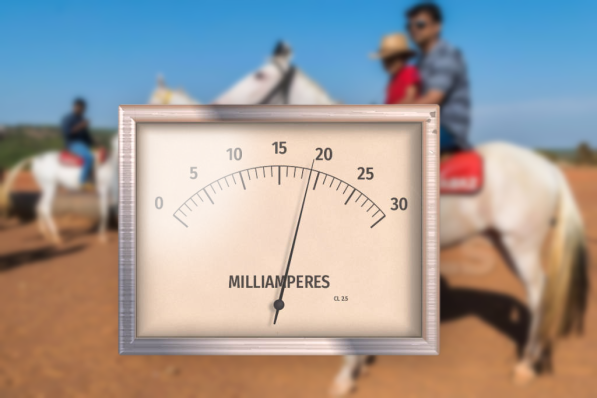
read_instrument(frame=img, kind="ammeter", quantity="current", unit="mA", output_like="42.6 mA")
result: 19 mA
